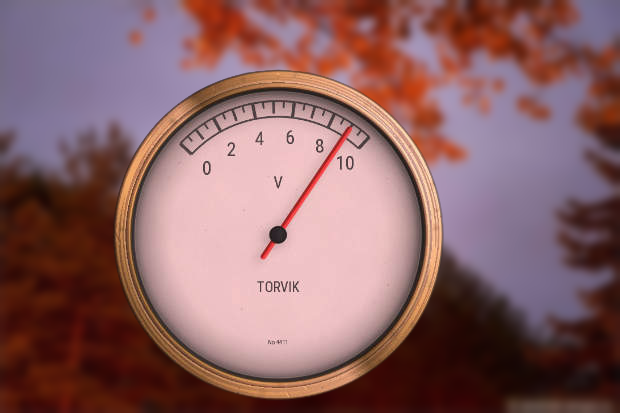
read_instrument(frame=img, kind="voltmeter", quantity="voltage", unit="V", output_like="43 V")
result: 9 V
